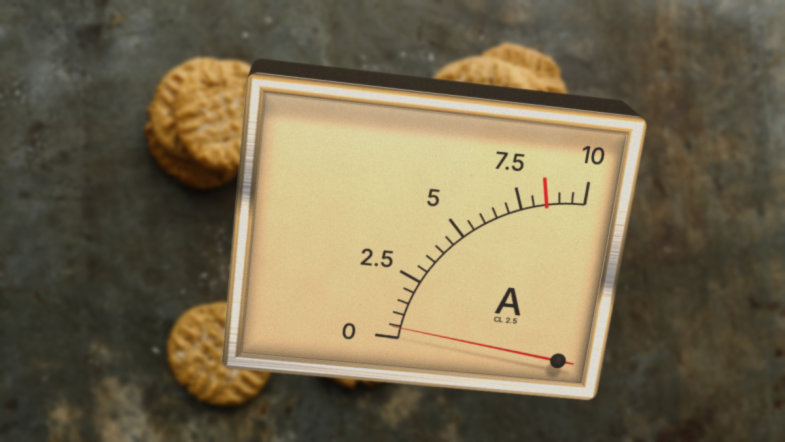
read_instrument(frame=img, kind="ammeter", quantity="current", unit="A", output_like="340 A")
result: 0.5 A
